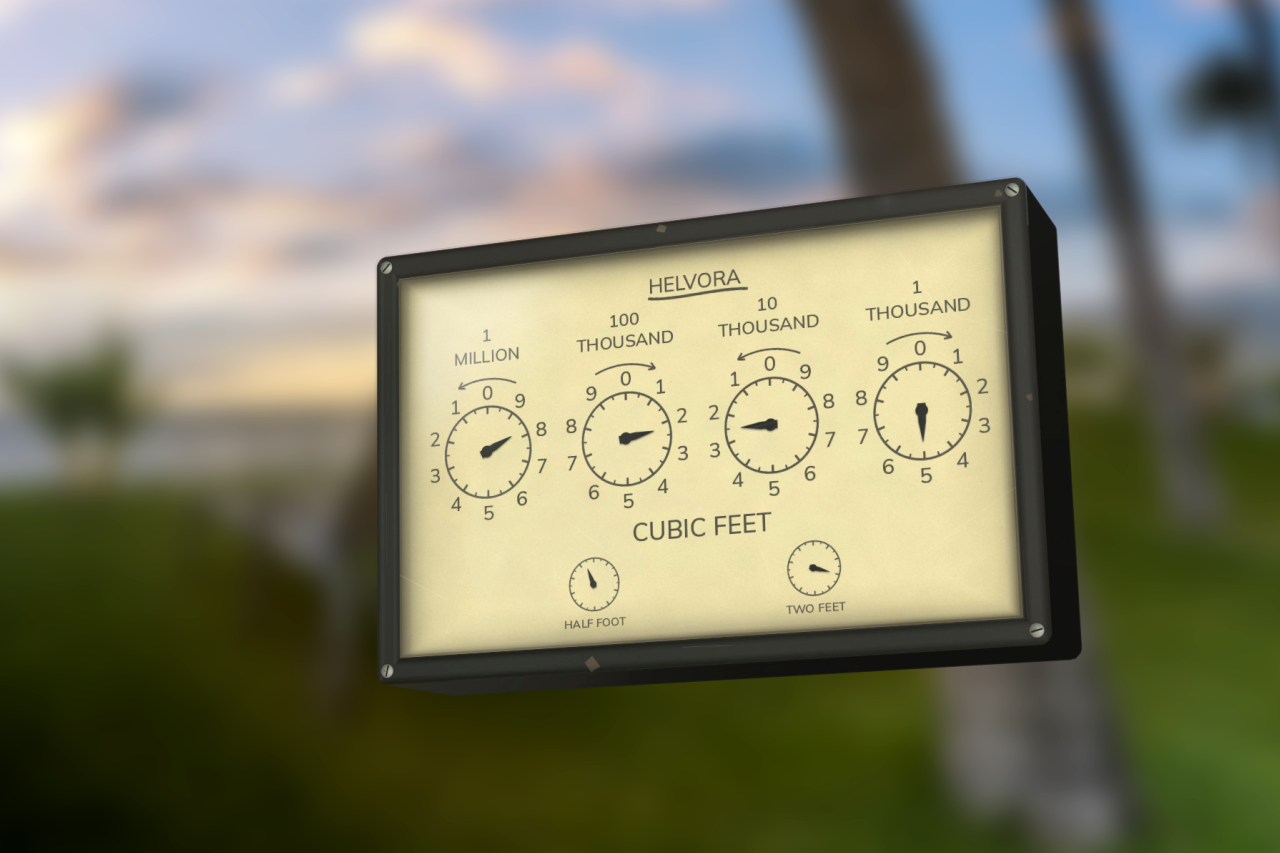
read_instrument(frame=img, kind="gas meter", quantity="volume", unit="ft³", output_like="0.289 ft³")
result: 822500 ft³
